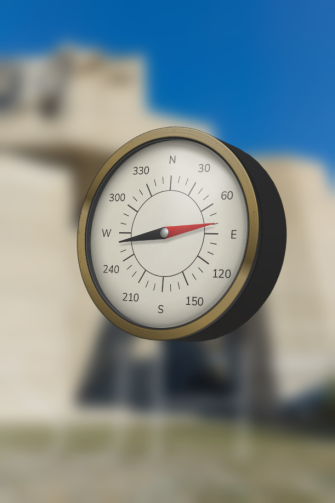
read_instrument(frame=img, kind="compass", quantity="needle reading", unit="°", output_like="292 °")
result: 80 °
